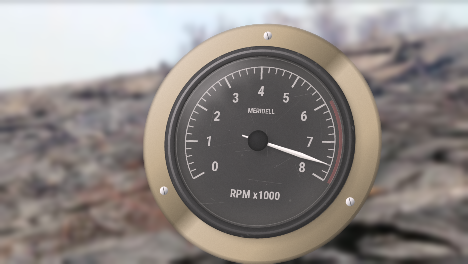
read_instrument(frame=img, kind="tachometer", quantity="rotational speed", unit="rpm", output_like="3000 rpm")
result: 7600 rpm
